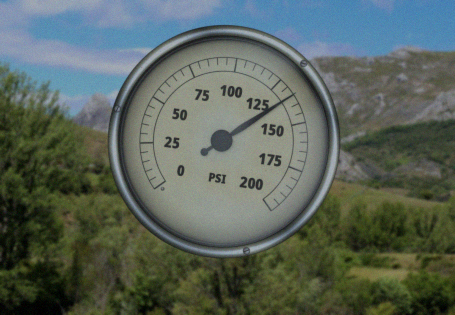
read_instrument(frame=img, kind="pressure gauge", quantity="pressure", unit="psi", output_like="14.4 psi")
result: 135 psi
